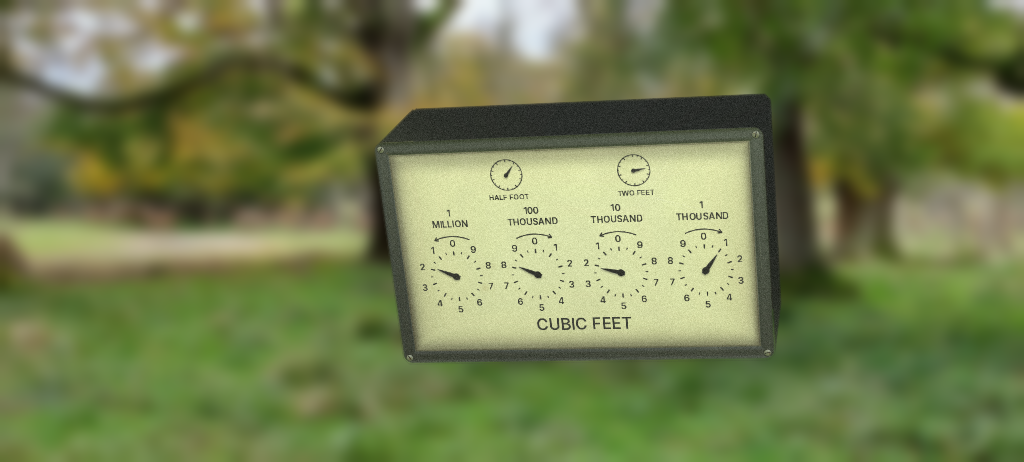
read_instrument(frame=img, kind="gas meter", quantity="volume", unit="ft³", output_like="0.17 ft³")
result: 182100 ft³
